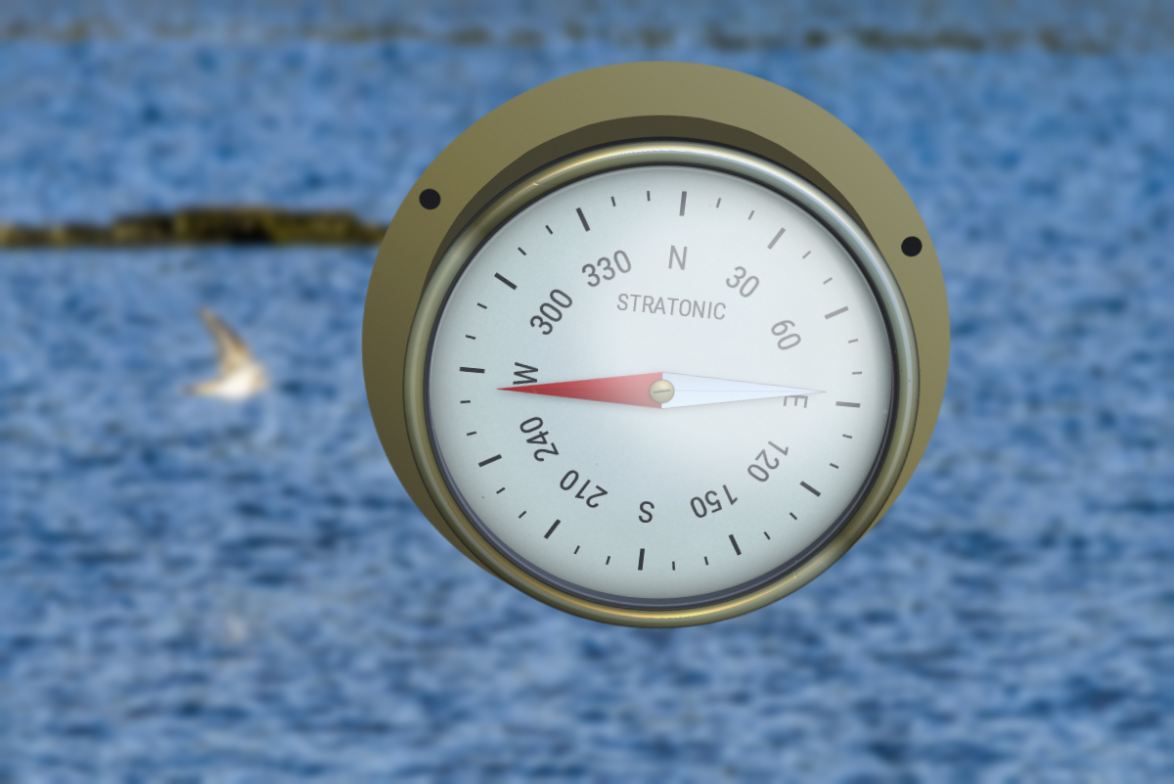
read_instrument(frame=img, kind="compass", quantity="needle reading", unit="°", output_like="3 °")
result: 265 °
